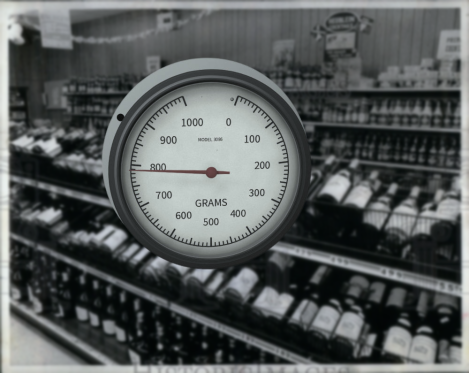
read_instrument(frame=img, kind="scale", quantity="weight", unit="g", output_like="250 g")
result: 790 g
